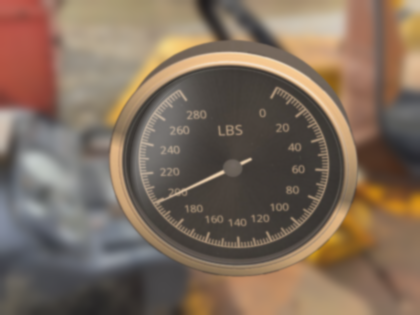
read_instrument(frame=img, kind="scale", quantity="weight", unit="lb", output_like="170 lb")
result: 200 lb
